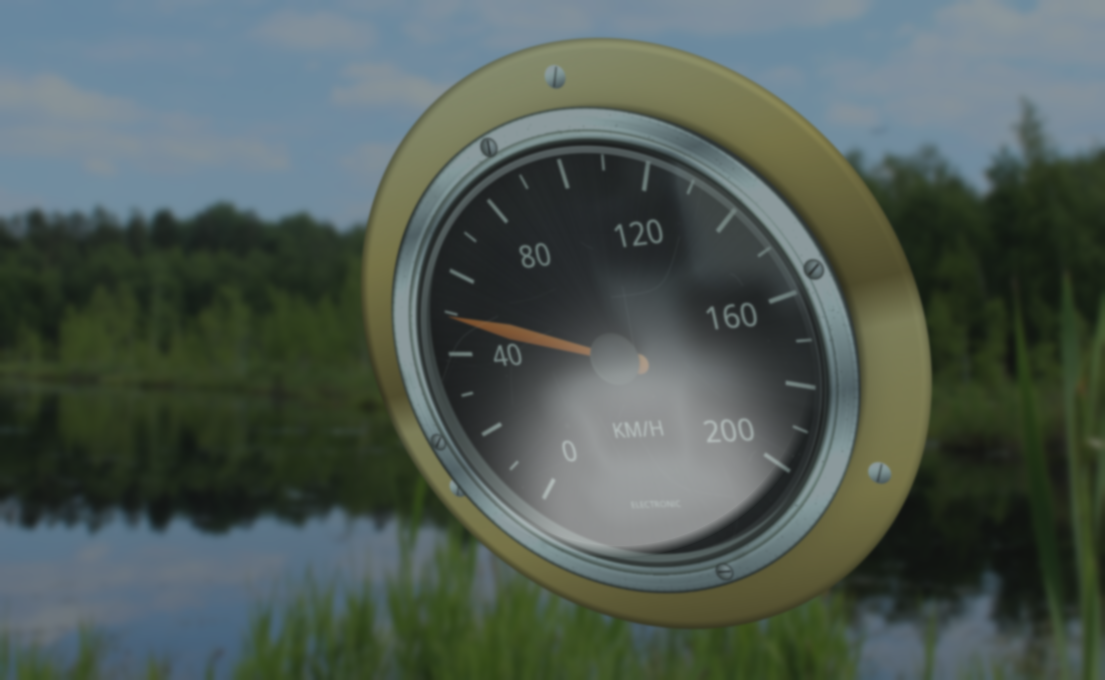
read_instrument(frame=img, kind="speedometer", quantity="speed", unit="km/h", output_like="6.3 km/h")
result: 50 km/h
